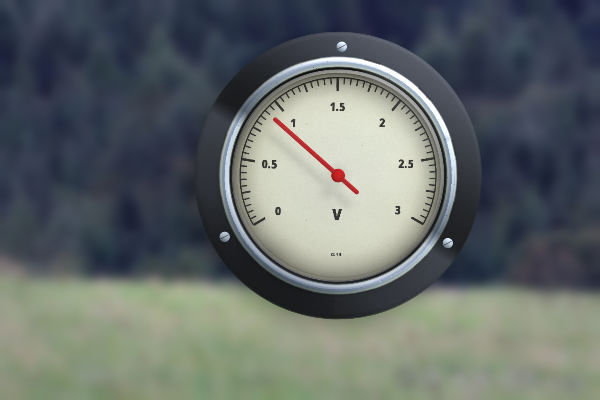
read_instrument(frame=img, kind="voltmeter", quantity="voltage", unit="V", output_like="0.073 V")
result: 0.9 V
